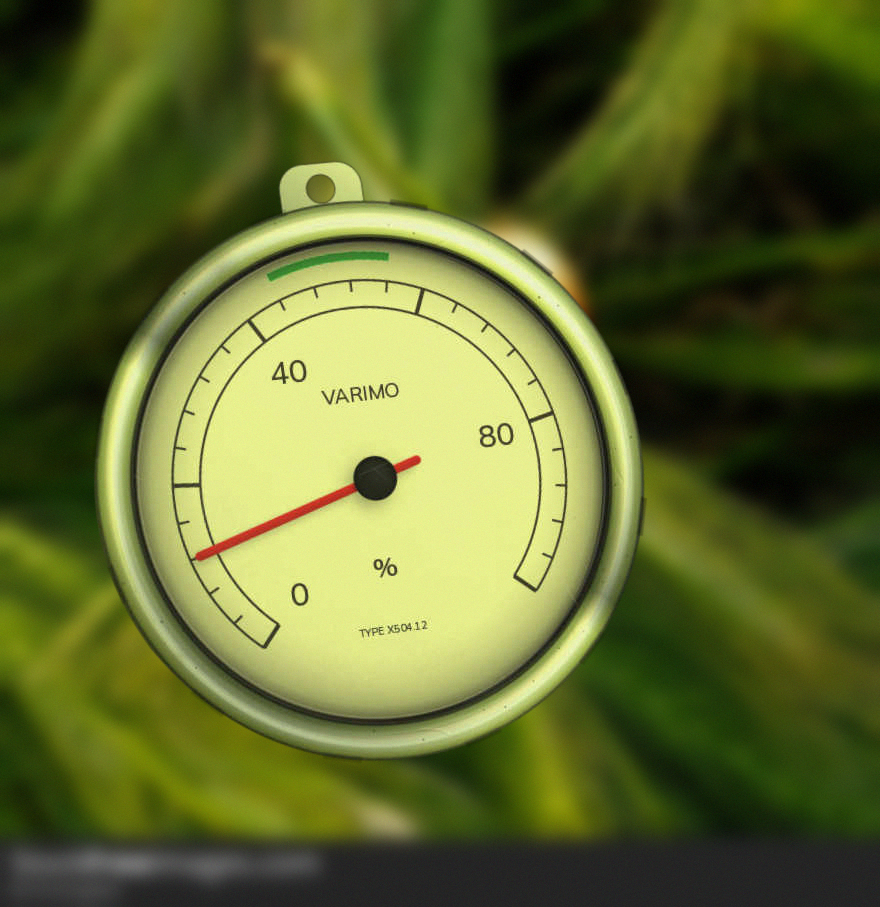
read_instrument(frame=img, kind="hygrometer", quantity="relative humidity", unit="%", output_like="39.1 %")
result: 12 %
